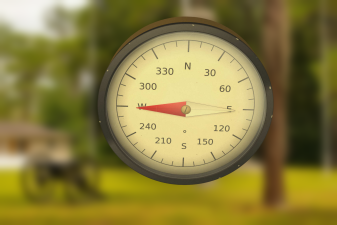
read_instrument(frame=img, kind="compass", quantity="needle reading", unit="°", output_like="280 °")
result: 270 °
